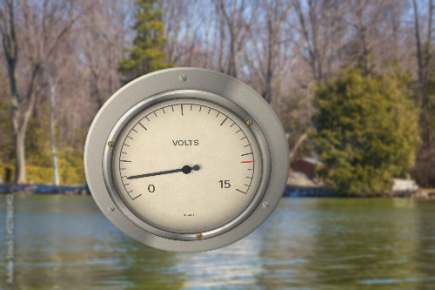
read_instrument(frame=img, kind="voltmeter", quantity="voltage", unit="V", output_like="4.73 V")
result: 1.5 V
